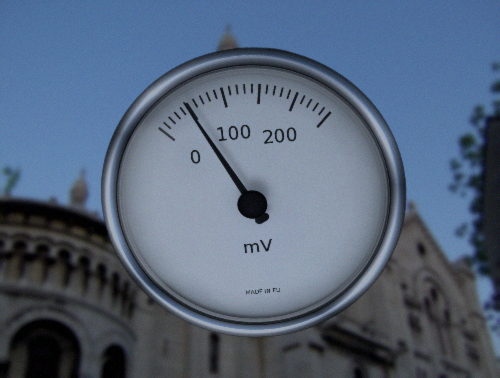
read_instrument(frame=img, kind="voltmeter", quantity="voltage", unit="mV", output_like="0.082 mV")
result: 50 mV
